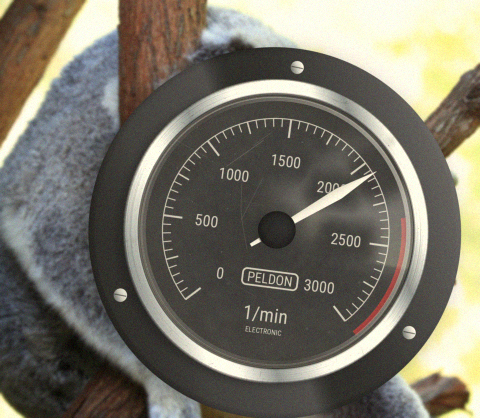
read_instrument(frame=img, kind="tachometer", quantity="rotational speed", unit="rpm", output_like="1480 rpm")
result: 2075 rpm
